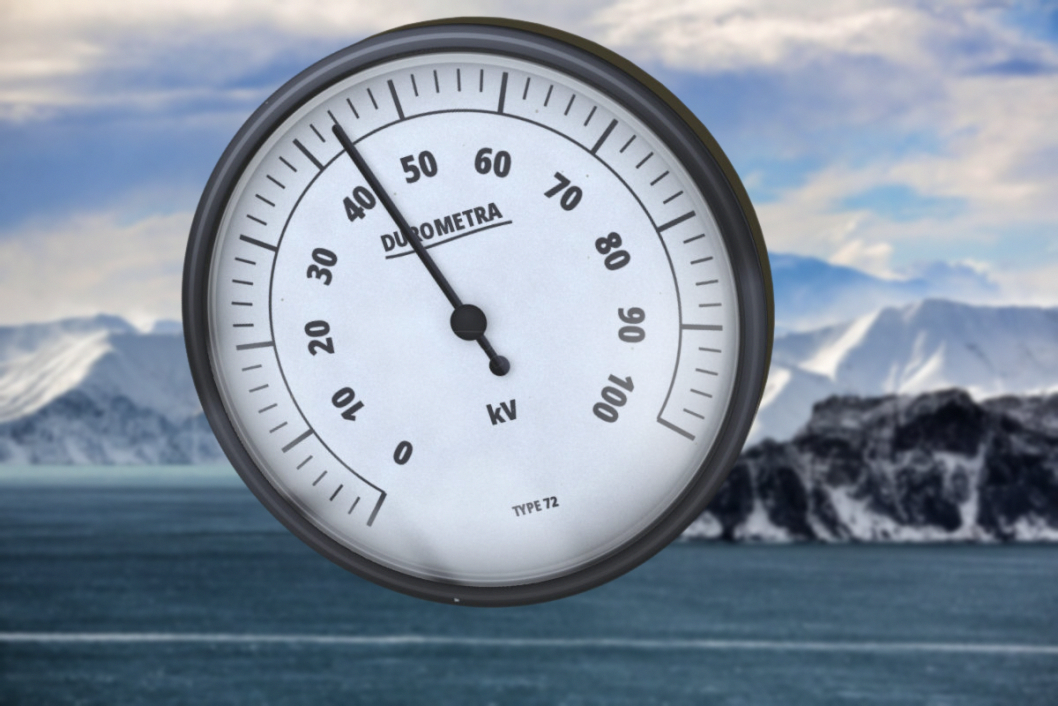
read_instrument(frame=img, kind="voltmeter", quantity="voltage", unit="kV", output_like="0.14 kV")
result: 44 kV
